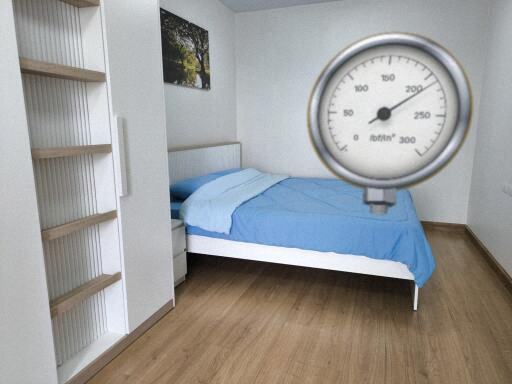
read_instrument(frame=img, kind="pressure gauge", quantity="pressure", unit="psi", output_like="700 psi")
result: 210 psi
